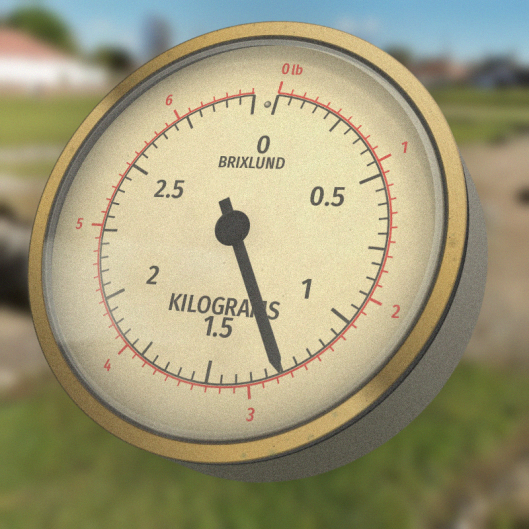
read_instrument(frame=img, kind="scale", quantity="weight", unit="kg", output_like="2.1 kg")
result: 1.25 kg
